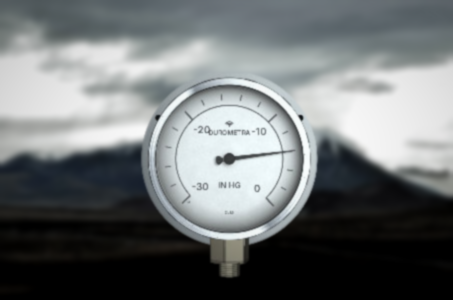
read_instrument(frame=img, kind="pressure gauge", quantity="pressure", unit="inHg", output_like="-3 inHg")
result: -6 inHg
